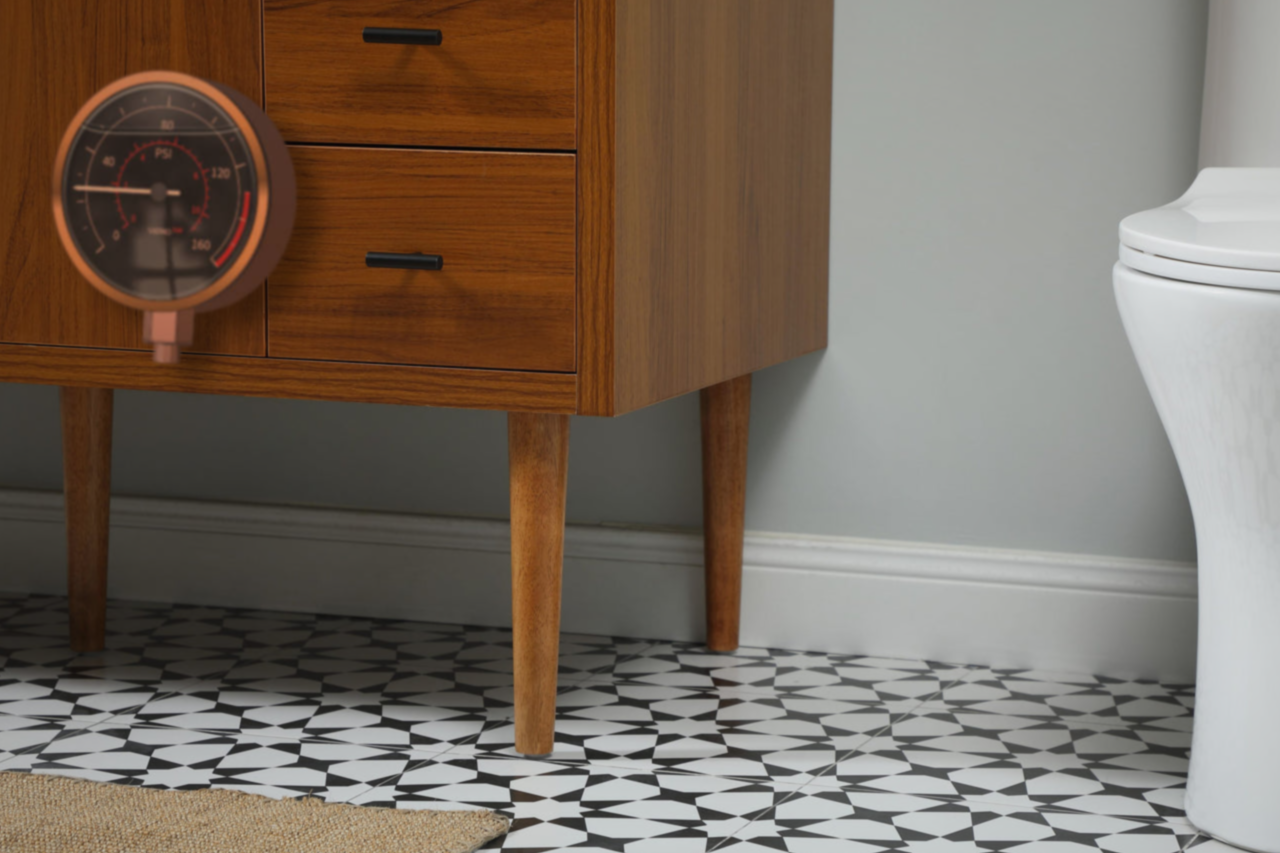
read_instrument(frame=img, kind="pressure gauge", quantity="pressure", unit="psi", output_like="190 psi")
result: 25 psi
